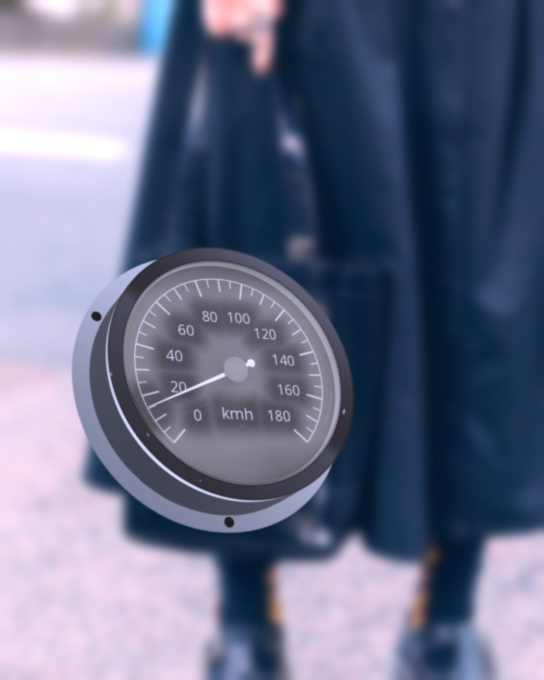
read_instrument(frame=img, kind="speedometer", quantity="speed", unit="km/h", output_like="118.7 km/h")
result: 15 km/h
